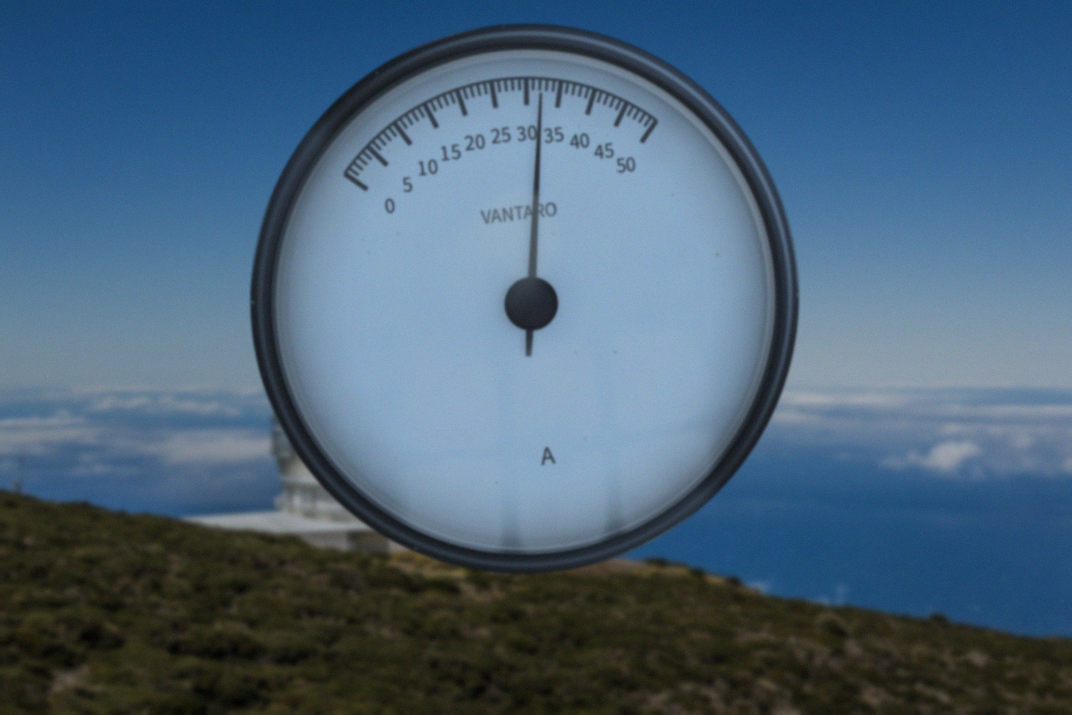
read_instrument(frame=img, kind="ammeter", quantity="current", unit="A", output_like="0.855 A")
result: 32 A
